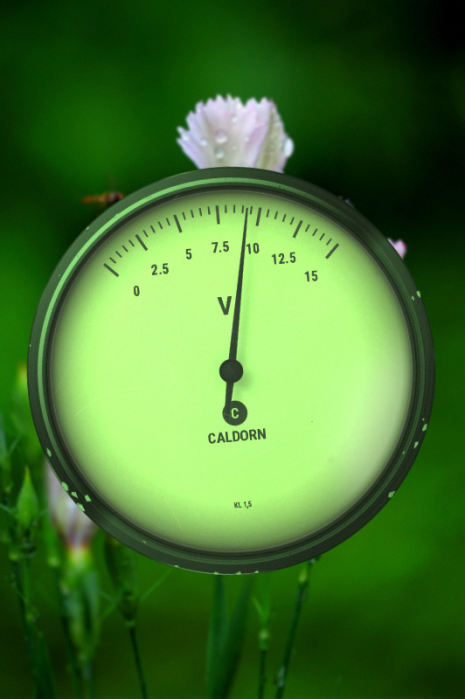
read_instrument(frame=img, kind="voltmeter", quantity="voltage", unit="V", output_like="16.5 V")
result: 9.25 V
